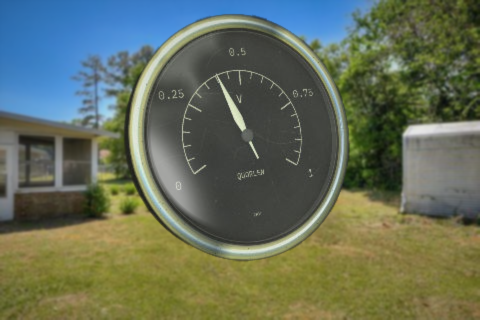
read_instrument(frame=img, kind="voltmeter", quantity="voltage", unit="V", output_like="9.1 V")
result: 0.4 V
